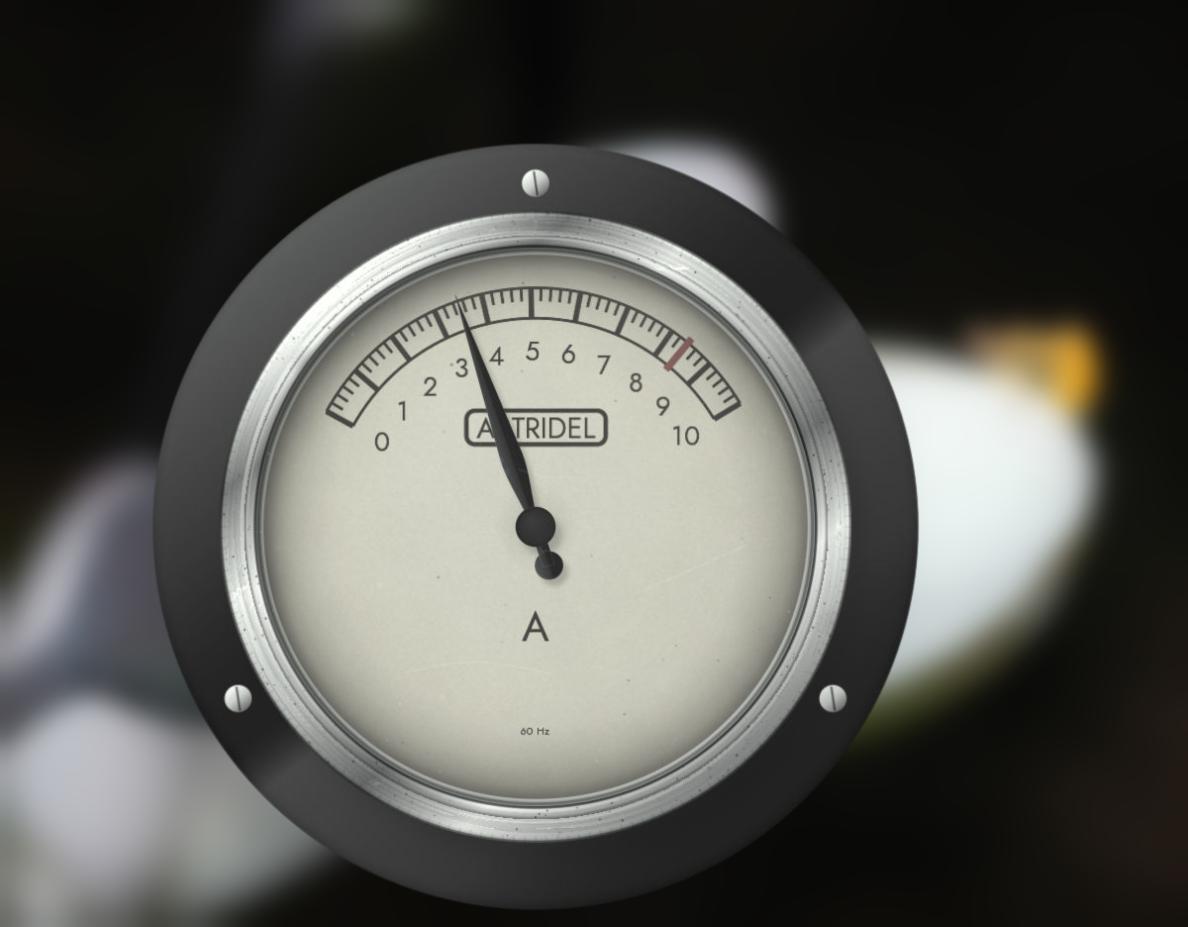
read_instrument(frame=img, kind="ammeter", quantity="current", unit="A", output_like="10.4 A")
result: 3.5 A
